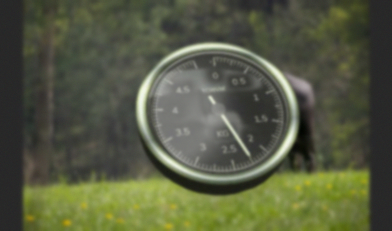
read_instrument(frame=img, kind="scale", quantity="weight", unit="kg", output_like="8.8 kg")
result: 2.25 kg
